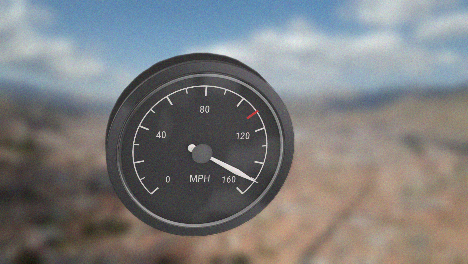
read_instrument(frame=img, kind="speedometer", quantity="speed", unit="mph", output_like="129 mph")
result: 150 mph
